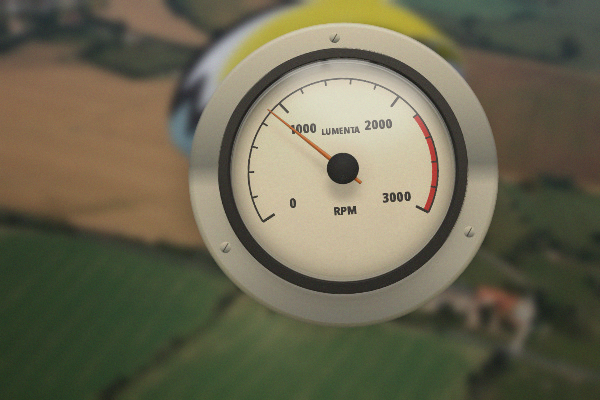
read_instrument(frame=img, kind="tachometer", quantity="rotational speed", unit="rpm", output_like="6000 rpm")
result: 900 rpm
